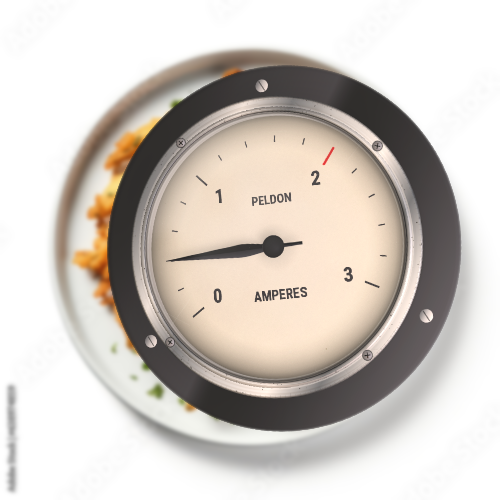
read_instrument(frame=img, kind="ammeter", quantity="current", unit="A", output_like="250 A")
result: 0.4 A
